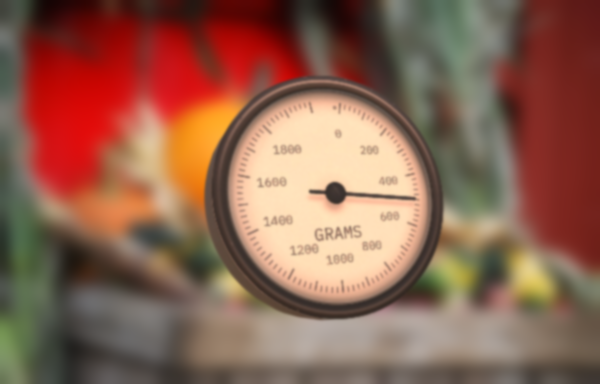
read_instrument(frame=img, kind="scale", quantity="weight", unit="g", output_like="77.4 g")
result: 500 g
